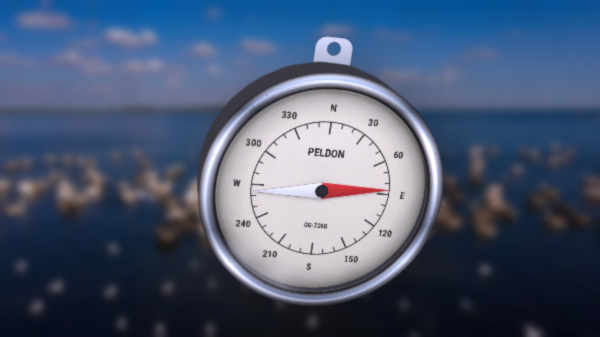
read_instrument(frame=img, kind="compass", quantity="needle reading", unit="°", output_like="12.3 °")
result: 85 °
